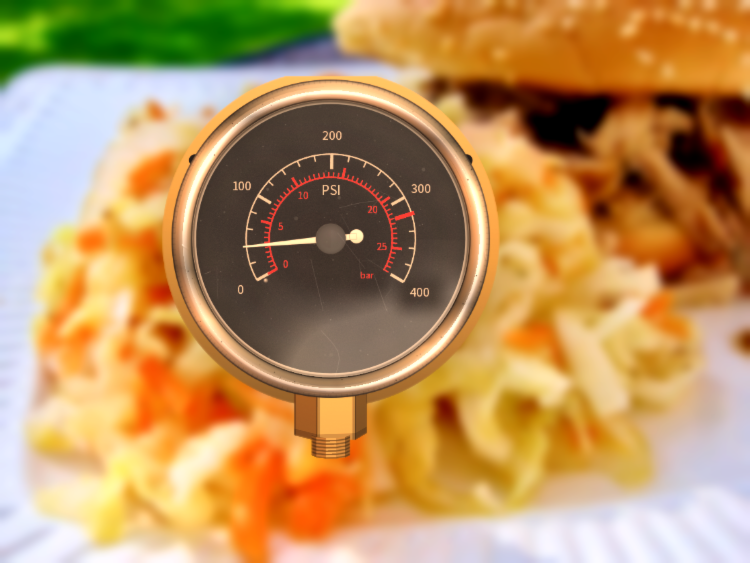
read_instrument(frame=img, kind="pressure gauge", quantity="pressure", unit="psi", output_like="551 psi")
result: 40 psi
